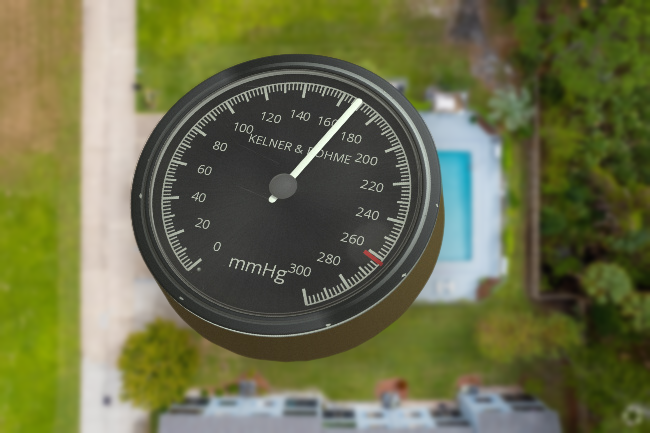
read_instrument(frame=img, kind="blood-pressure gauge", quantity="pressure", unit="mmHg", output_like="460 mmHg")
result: 170 mmHg
